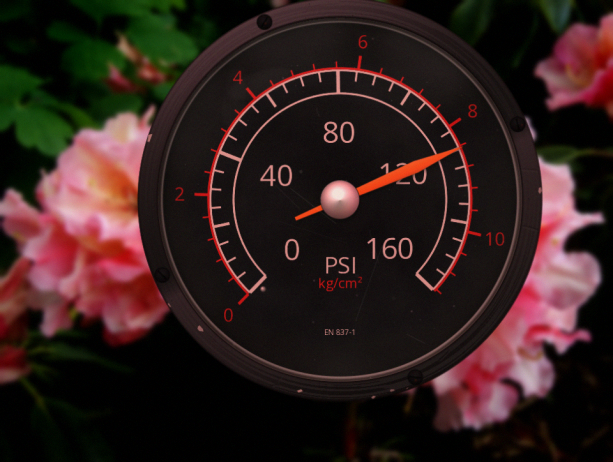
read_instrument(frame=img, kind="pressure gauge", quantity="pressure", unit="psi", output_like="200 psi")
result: 120 psi
